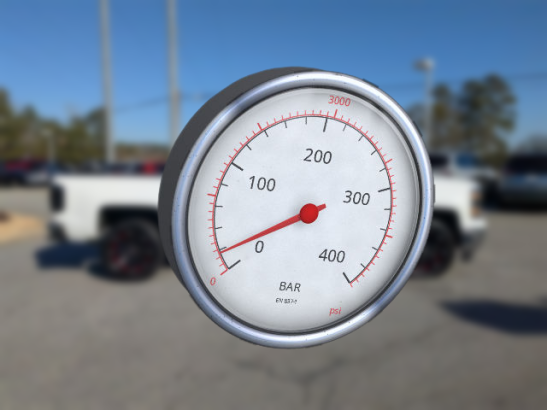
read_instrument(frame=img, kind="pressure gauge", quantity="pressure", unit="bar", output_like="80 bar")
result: 20 bar
